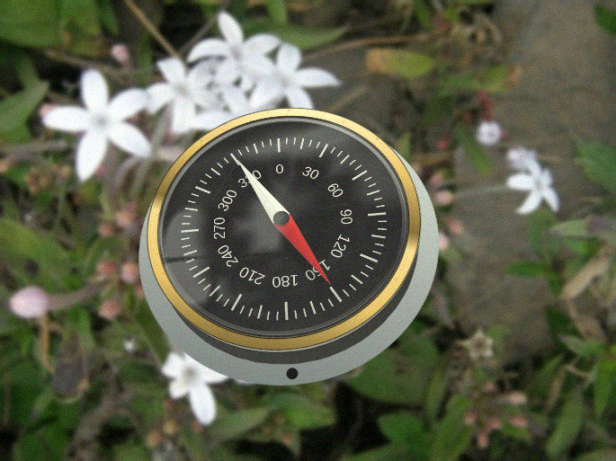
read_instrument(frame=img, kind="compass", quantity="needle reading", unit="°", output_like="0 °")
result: 150 °
